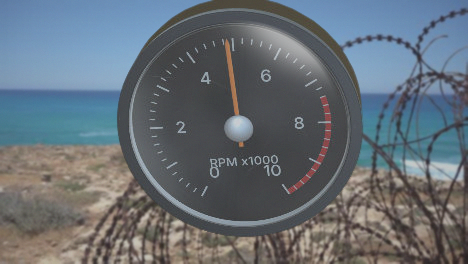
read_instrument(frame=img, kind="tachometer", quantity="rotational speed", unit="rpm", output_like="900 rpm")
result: 4900 rpm
